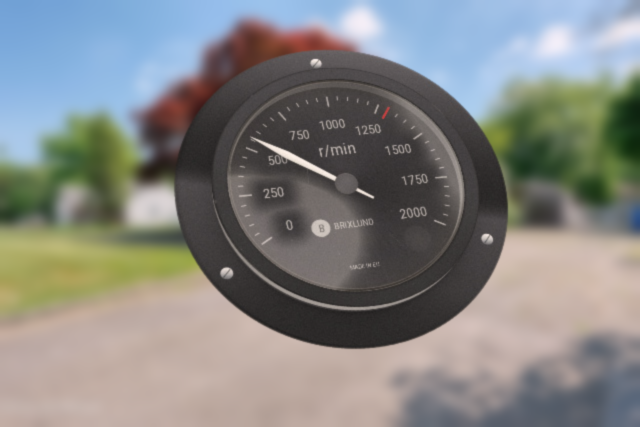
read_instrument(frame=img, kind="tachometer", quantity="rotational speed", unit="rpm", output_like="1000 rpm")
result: 550 rpm
